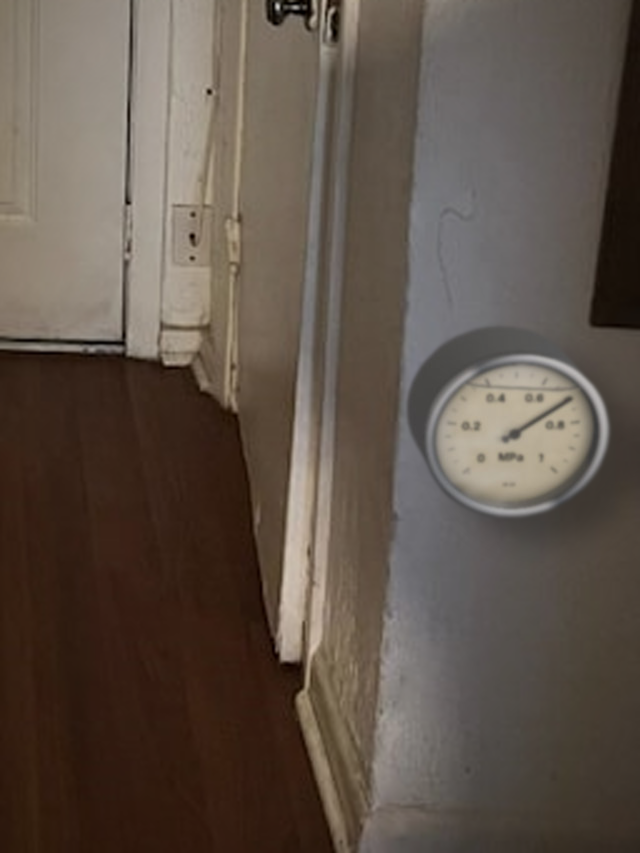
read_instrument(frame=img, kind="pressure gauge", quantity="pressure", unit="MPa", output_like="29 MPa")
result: 0.7 MPa
